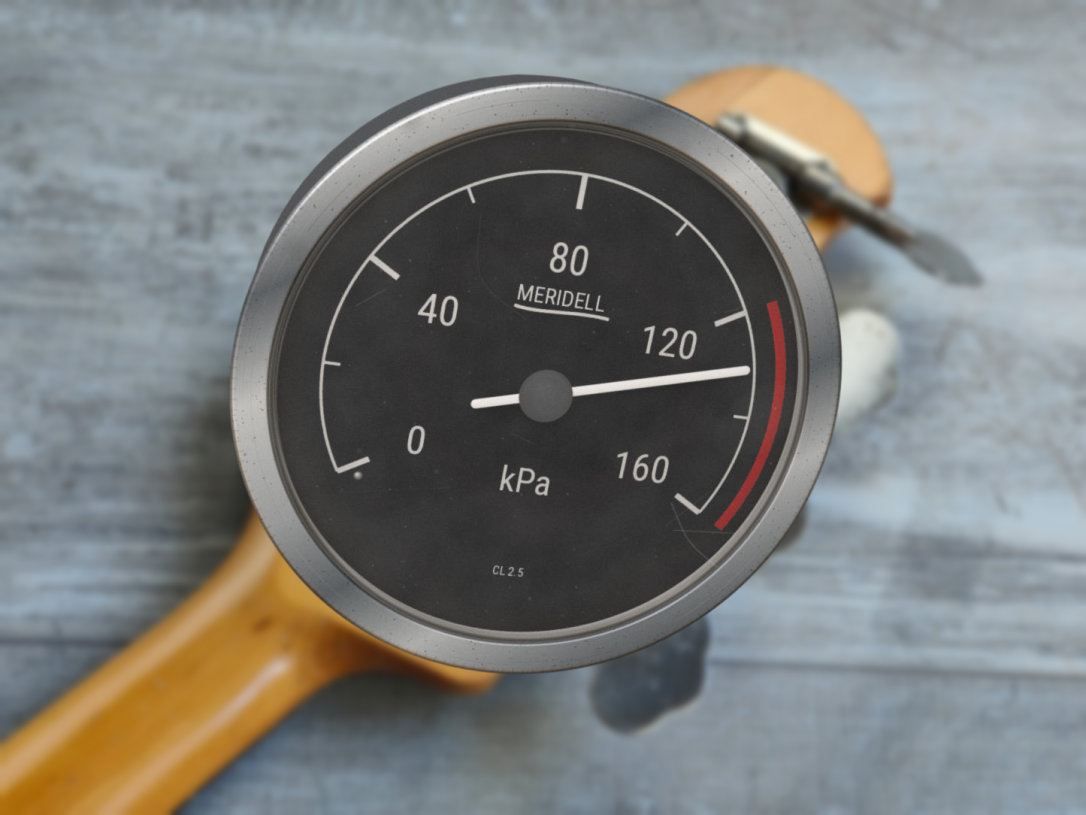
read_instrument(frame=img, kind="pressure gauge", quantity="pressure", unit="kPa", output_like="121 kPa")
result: 130 kPa
